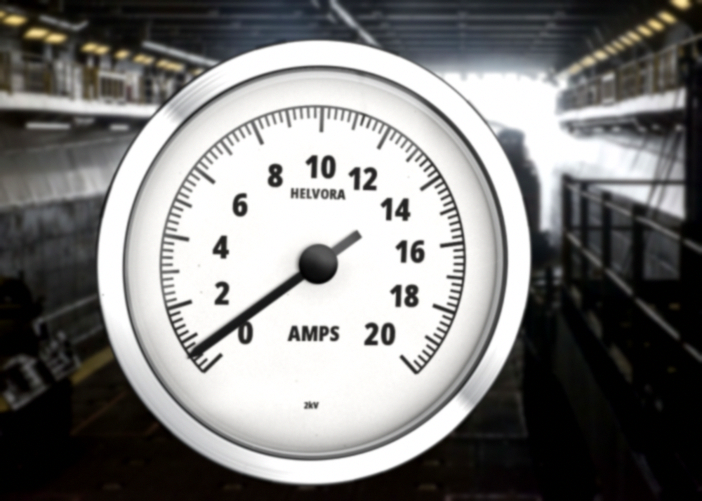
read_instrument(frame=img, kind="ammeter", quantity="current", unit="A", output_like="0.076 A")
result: 0.6 A
